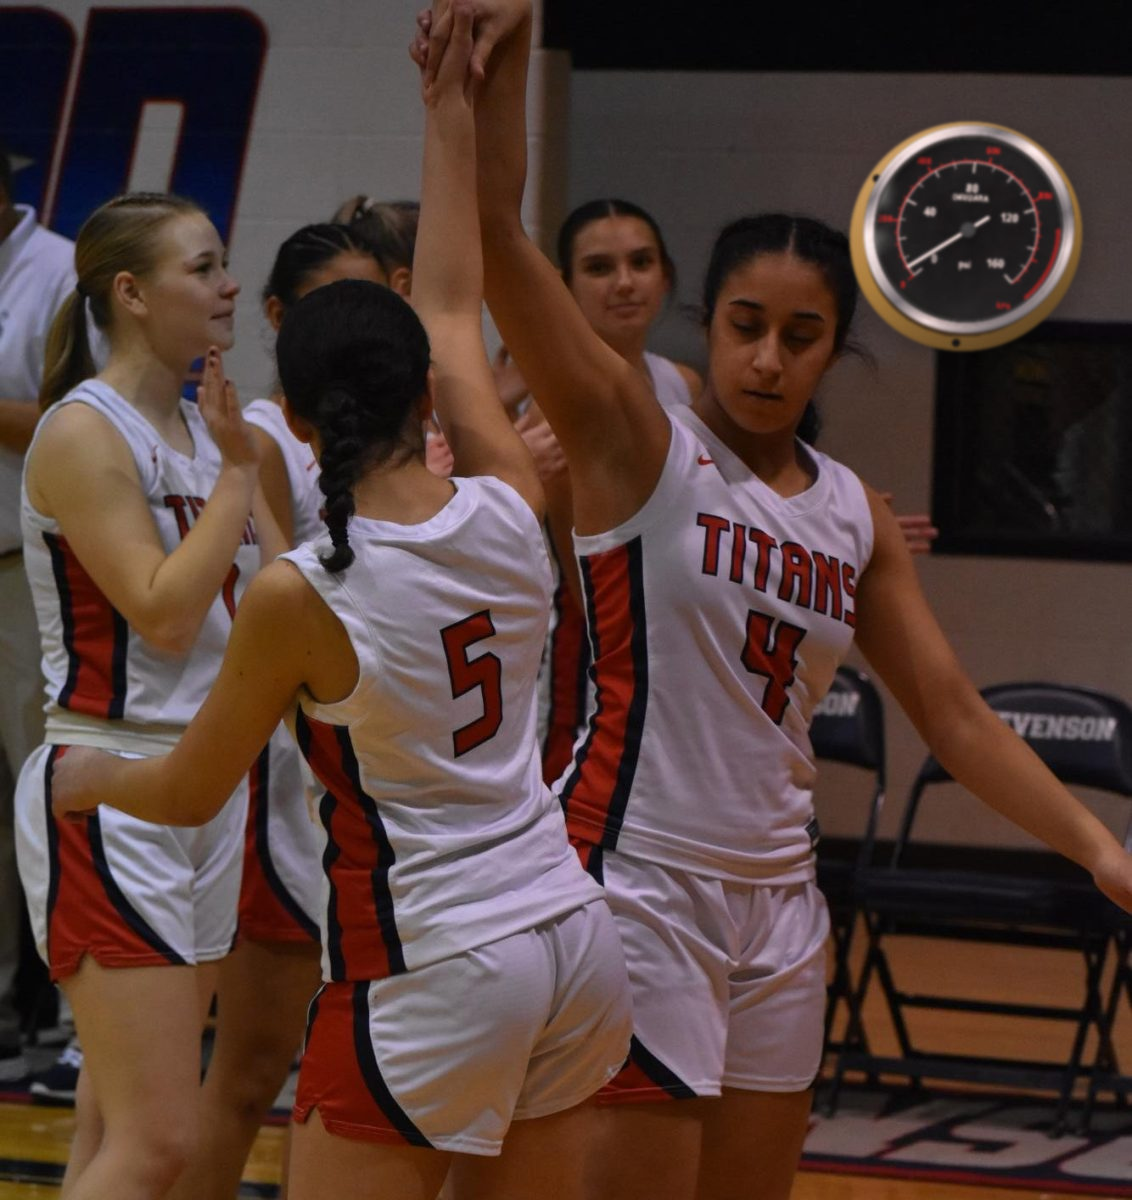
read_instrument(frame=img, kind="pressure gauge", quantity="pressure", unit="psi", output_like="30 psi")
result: 5 psi
